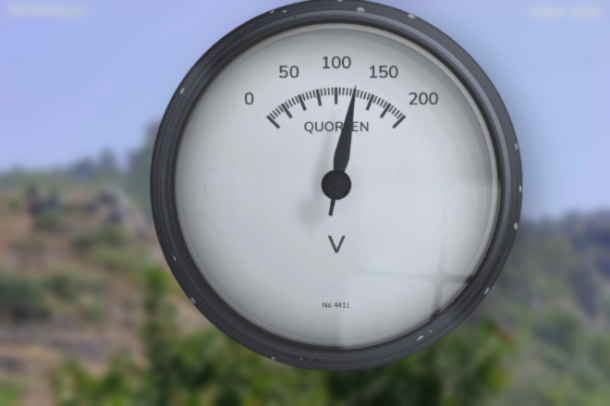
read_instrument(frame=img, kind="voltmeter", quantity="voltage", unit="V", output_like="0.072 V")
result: 125 V
